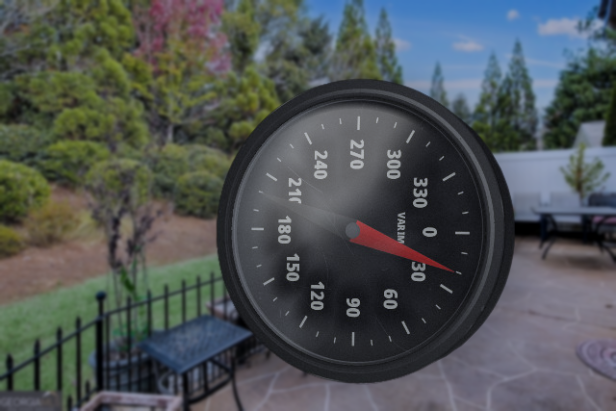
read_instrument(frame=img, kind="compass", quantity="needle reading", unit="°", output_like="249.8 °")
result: 20 °
